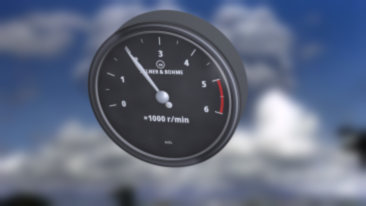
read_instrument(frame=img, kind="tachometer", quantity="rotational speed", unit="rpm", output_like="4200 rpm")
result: 2000 rpm
